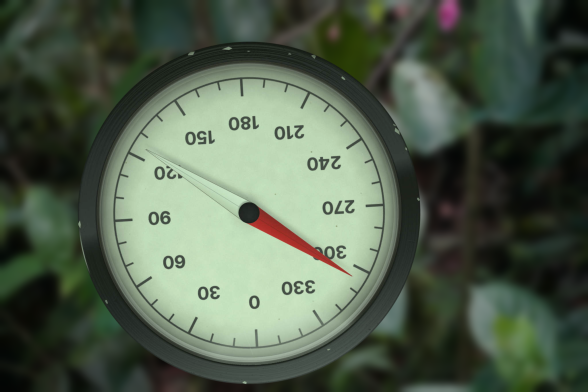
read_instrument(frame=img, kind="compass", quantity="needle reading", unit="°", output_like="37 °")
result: 305 °
